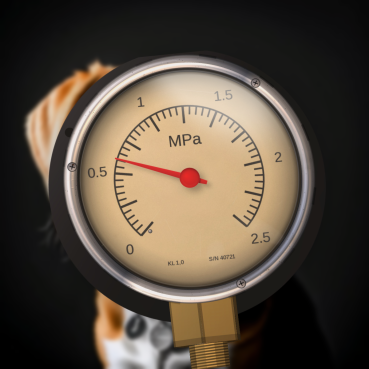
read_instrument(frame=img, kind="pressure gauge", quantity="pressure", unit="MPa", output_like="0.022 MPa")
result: 0.6 MPa
